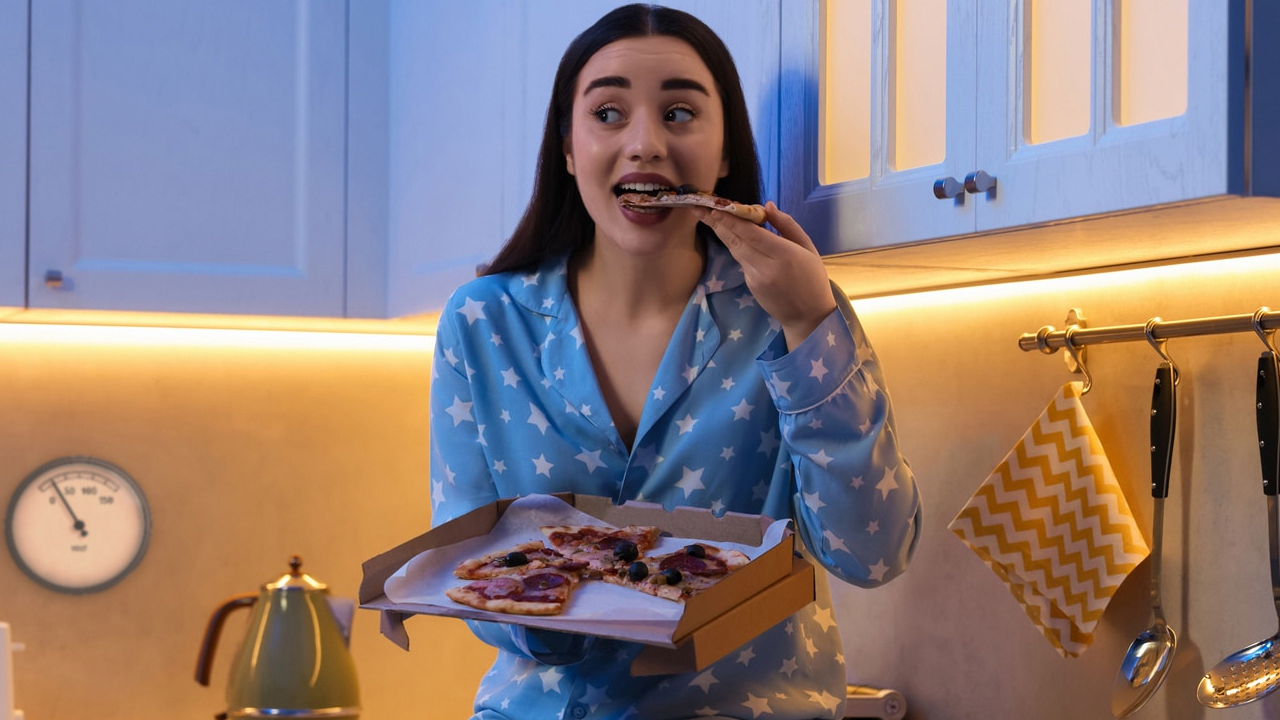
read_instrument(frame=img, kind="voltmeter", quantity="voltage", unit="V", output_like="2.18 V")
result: 25 V
